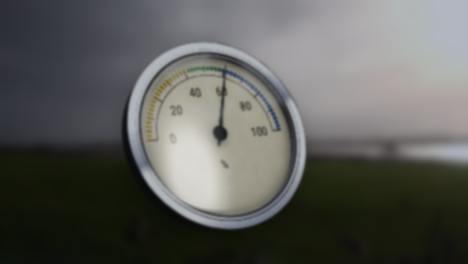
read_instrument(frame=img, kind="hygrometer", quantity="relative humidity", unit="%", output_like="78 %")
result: 60 %
